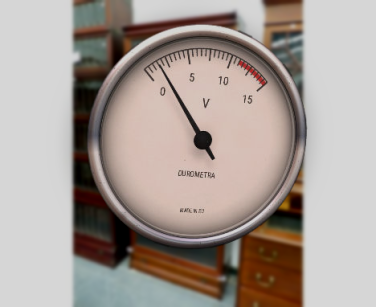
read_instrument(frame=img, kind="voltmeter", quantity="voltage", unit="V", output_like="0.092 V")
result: 1.5 V
